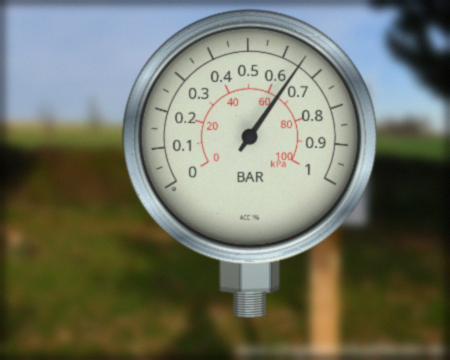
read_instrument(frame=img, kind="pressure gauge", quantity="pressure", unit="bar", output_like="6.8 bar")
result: 0.65 bar
